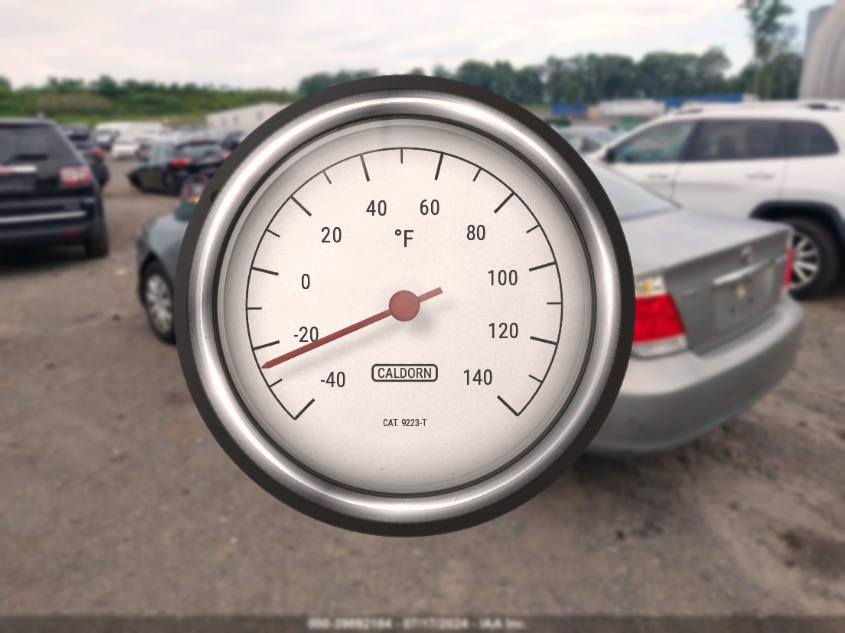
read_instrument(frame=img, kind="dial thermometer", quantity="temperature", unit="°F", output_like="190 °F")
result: -25 °F
